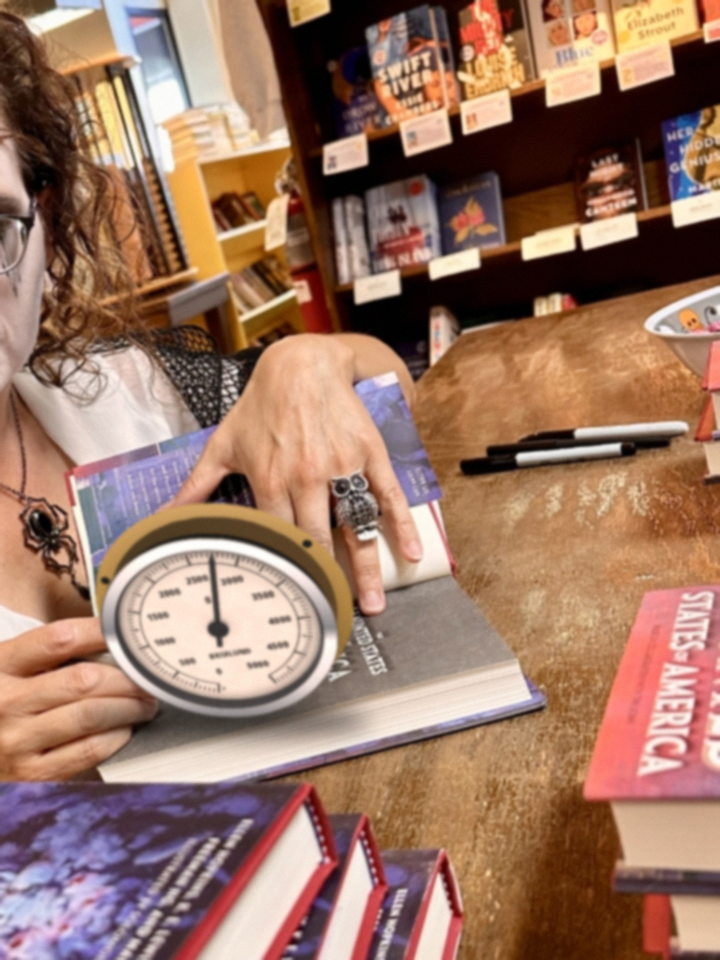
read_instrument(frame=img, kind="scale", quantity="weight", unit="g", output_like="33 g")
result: 2750 g
